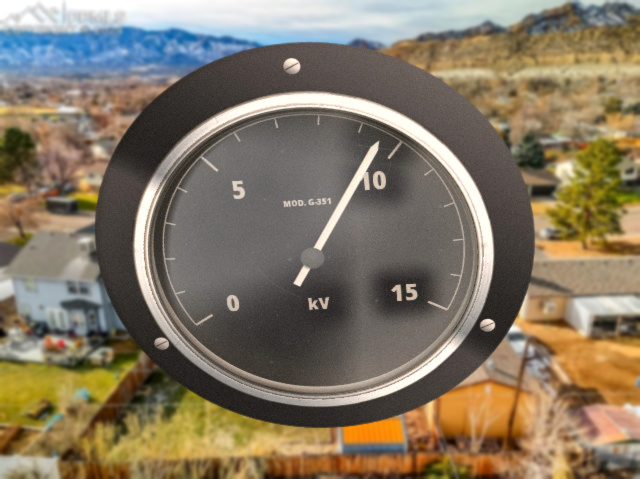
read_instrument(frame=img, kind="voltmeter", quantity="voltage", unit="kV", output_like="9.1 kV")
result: 9.5 kV
